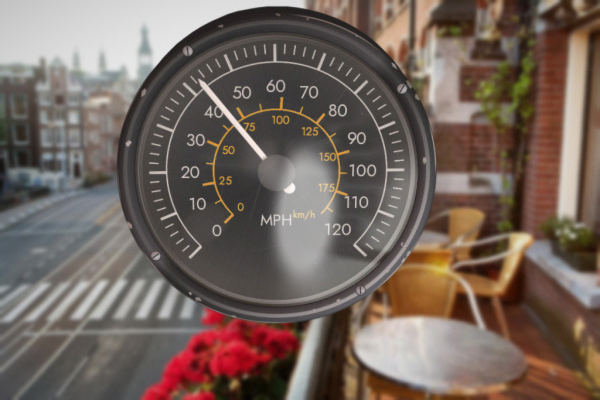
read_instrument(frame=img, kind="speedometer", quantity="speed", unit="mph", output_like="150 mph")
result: 43 mph
